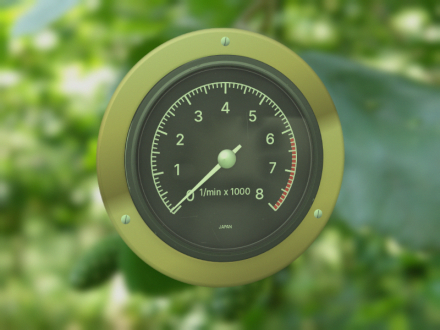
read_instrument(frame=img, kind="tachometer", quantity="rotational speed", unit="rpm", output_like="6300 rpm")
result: 100 rpm
